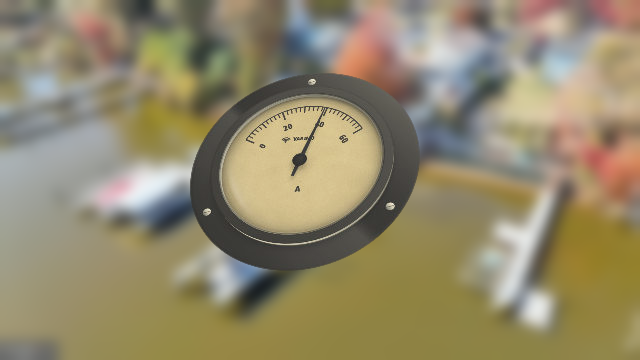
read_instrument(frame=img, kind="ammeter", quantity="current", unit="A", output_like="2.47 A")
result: 40 A
